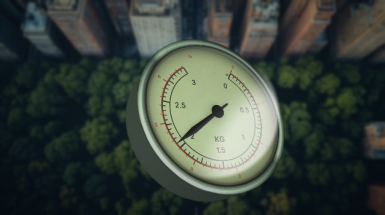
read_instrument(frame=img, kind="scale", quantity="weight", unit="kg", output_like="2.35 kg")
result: 2.05 kg
